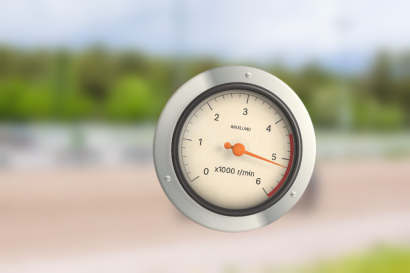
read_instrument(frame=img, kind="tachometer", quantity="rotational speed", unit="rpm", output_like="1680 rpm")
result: 5200 rpm
